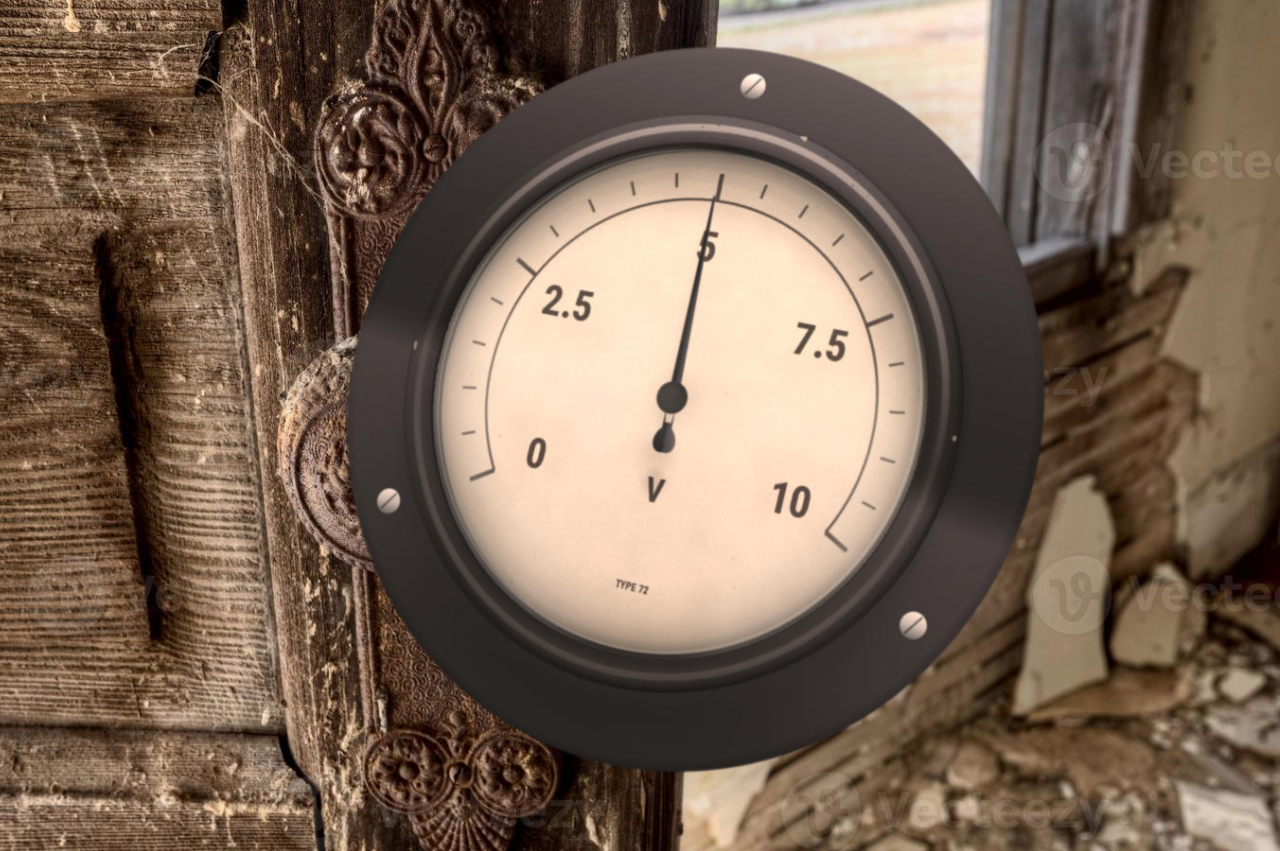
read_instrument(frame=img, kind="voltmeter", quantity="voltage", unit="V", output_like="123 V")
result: 5 V
